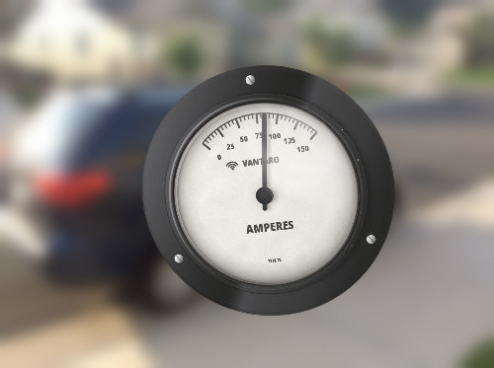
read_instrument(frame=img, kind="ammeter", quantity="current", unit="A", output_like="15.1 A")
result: 85 A
